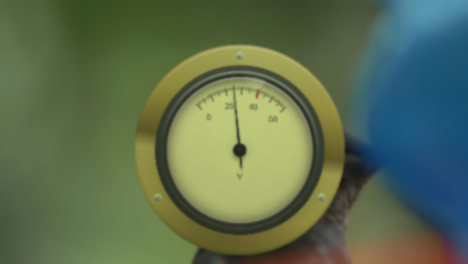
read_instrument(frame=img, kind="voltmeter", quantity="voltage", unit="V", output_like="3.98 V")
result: 25 V
